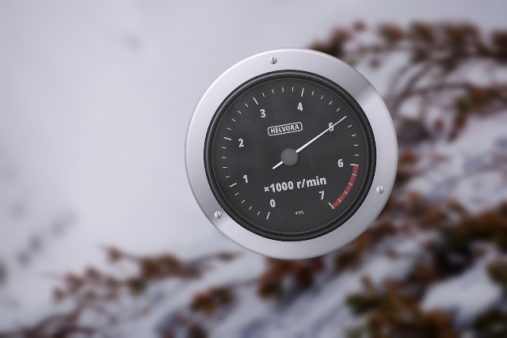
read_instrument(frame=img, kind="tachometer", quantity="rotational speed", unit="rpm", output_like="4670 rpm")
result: 5000 rpm
